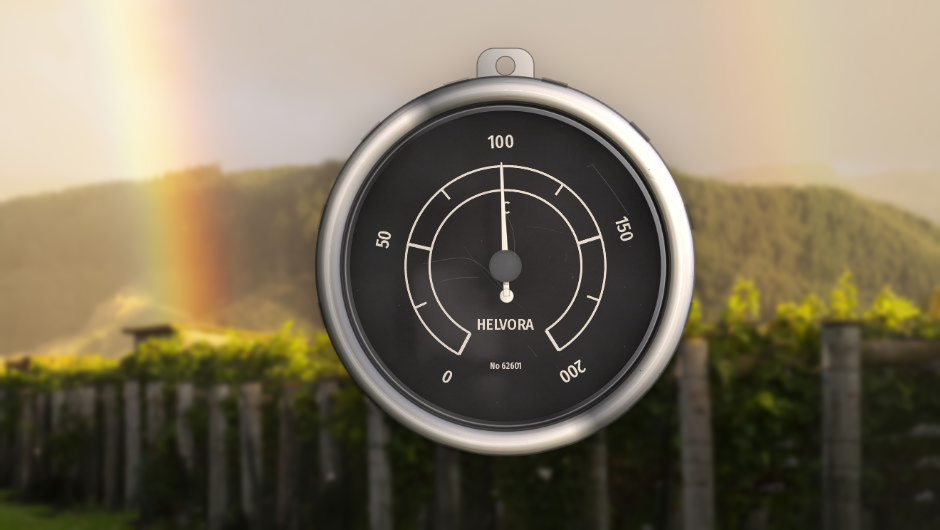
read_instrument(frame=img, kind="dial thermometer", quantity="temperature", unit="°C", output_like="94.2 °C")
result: 100 °C
